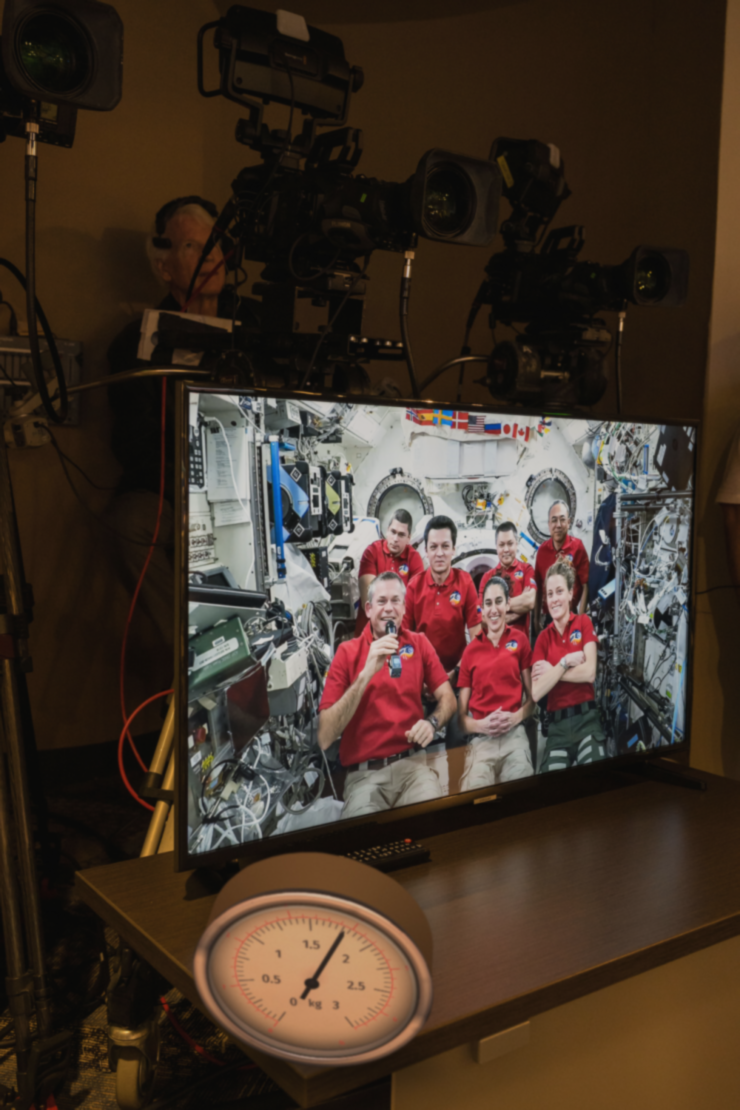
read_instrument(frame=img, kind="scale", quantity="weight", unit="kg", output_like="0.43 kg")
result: 1.75 kg
